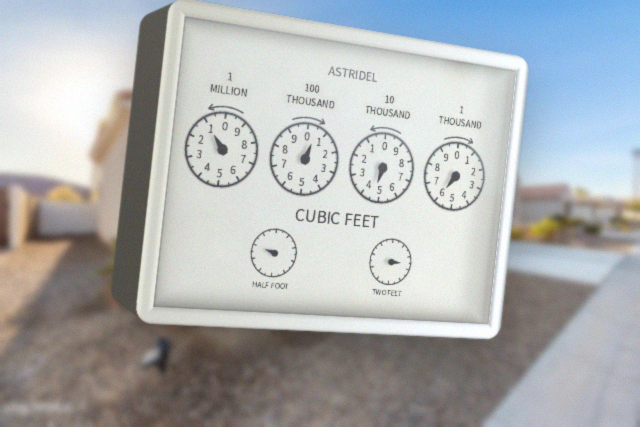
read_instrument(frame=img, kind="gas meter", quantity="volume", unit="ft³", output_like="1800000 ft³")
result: 104600 ft³
